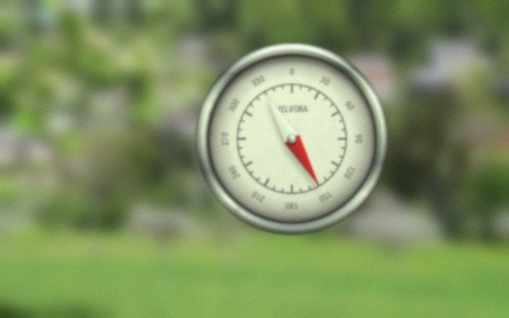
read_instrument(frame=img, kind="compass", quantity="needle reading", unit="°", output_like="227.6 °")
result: 150 °
